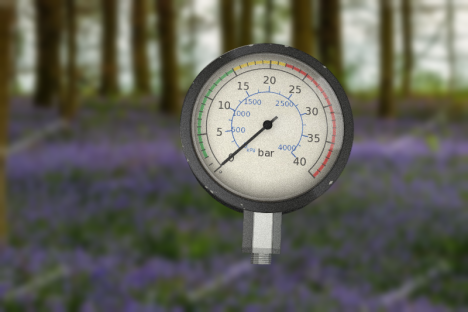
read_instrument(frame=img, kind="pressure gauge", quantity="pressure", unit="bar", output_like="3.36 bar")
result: 0 bar
